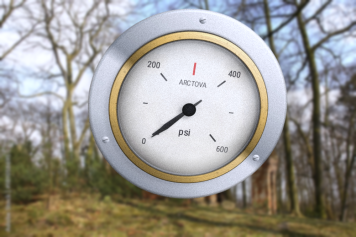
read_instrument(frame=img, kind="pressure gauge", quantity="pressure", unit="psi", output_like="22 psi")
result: 0 psi
